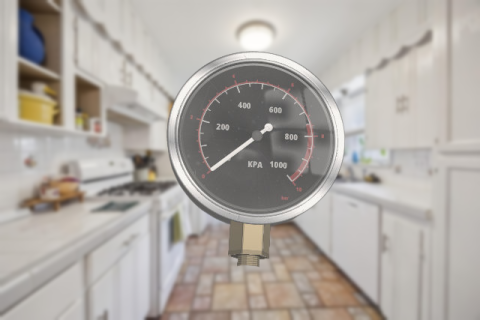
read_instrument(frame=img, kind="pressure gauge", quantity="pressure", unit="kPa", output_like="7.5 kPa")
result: 0 kPa
